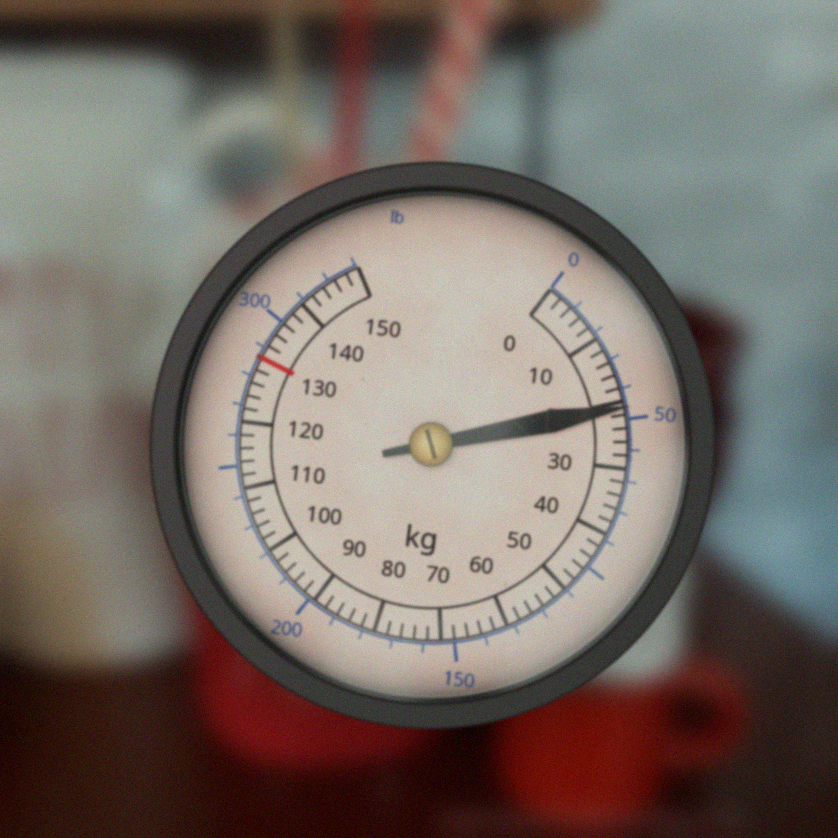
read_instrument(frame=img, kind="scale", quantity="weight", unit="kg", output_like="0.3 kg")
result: 21 kg
